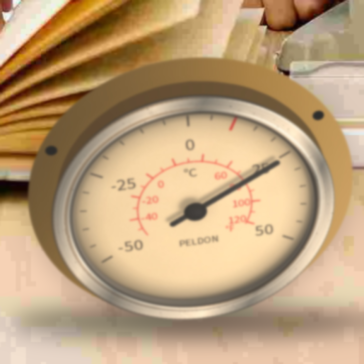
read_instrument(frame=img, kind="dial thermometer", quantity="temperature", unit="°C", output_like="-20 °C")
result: 25 °C
